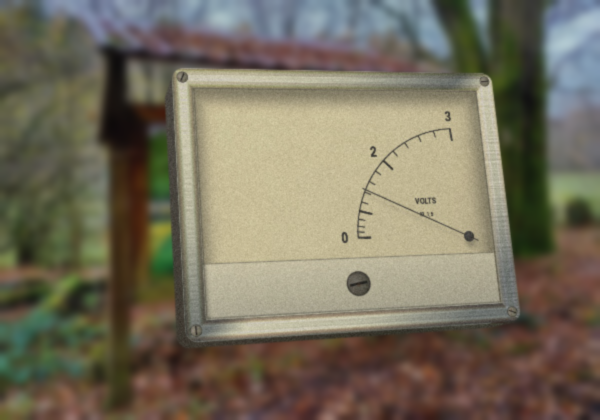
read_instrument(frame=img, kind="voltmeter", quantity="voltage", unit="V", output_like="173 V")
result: 1.4 V
